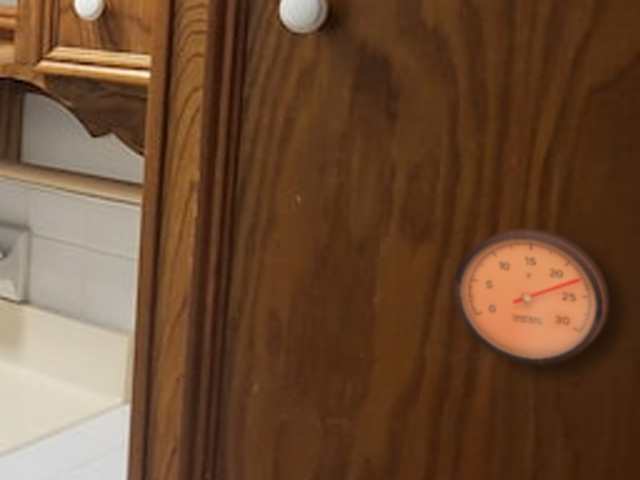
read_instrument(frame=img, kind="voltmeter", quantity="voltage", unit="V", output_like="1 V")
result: 22.5 V
